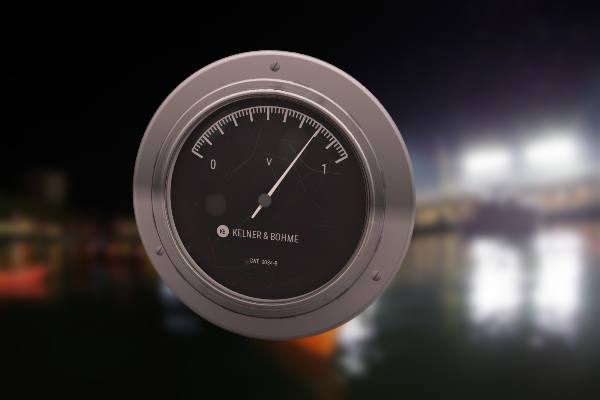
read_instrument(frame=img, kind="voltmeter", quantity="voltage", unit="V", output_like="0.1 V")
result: 0.8 V
